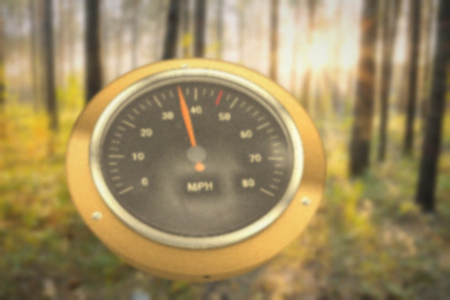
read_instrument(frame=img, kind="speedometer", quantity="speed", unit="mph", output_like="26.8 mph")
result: 36 mph
